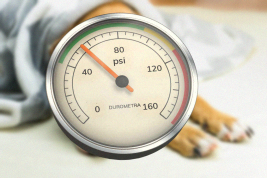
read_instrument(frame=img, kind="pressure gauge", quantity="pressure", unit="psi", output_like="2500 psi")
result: 55 psi
